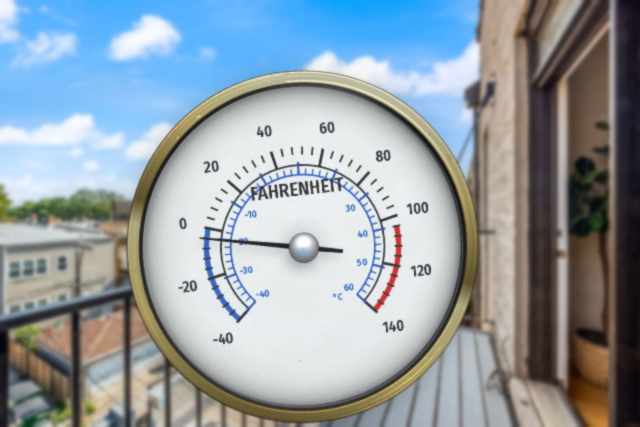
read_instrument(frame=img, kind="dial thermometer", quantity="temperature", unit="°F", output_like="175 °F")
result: -4 °F
